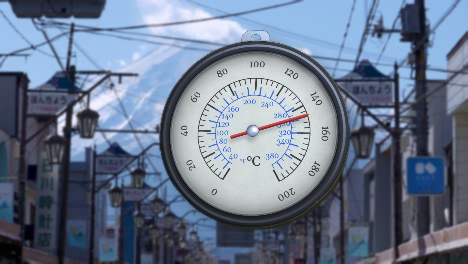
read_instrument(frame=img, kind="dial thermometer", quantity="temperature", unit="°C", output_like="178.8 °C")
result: 148 °C
